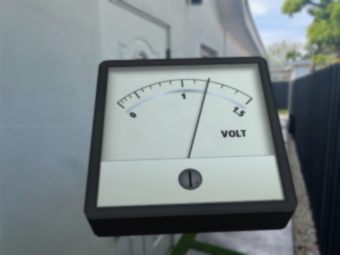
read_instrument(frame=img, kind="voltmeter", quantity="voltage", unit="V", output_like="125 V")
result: 1.2 V
